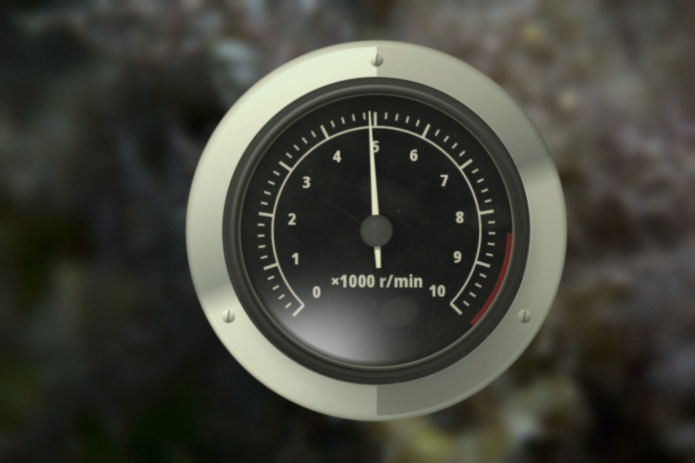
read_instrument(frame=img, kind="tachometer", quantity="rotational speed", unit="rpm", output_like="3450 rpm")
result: 4900 rpm
